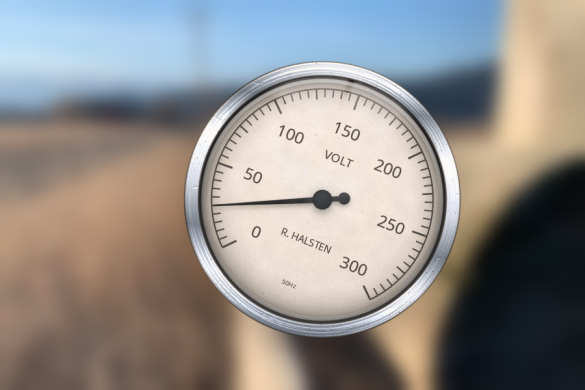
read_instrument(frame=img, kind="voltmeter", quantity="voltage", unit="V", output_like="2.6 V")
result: 25 V
